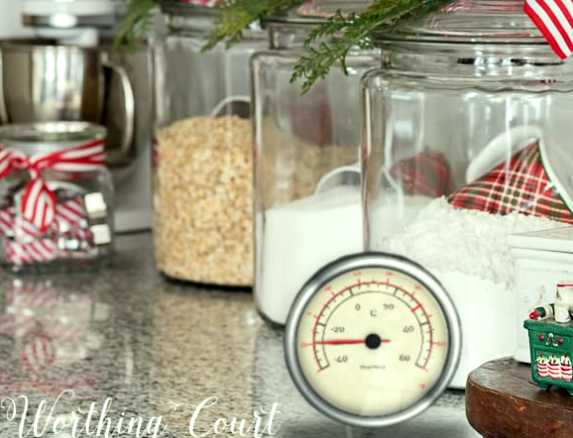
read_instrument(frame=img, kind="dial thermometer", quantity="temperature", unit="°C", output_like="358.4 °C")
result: -28 °C
